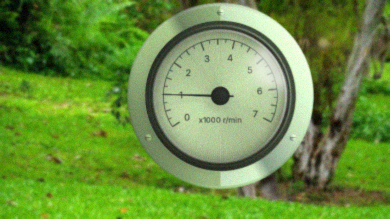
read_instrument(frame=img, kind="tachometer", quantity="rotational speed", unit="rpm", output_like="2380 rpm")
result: 1000 rpm
